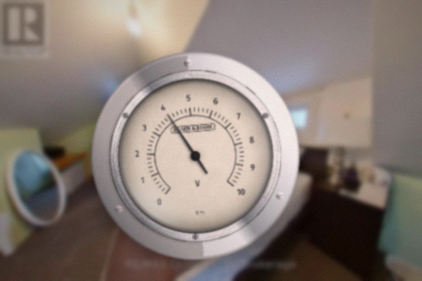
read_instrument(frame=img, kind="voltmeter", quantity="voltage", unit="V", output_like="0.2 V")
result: 4 V
